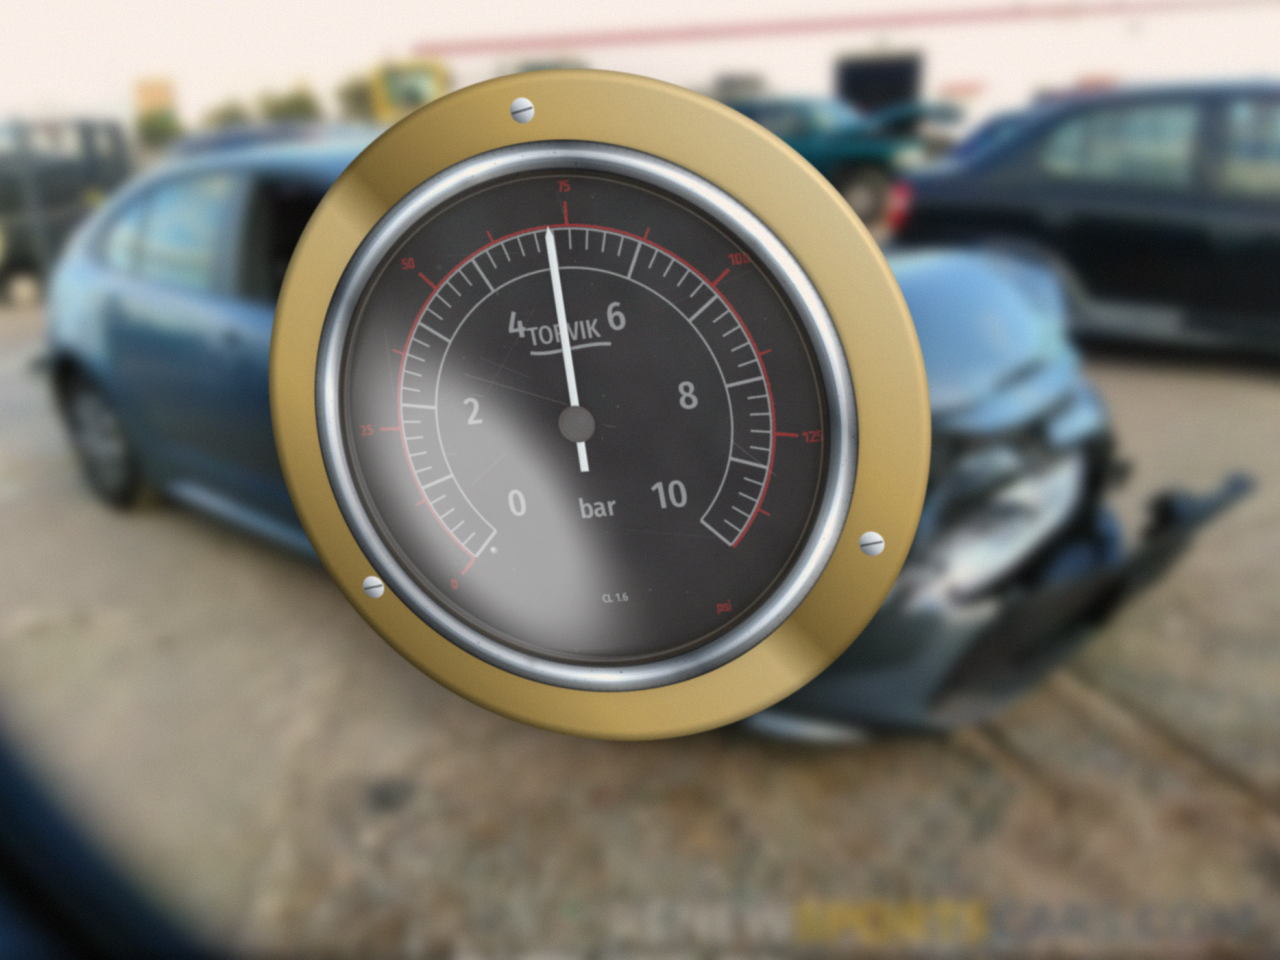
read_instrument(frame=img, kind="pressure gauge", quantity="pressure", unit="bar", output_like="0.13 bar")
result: 5 bar
